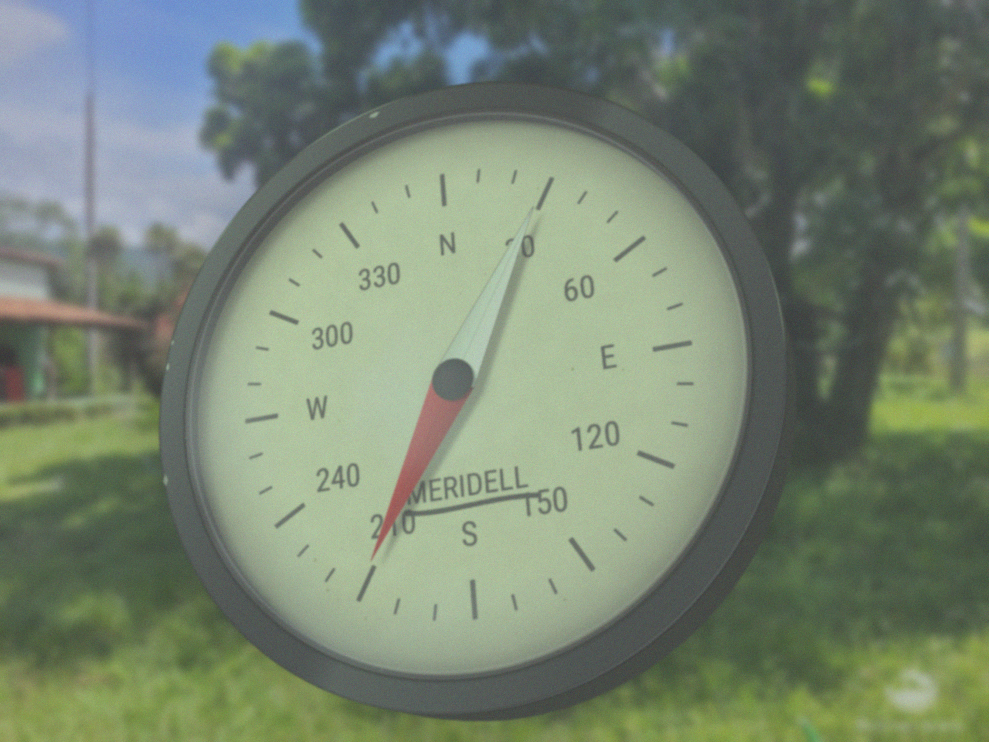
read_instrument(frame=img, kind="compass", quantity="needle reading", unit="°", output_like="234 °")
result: 210 °
